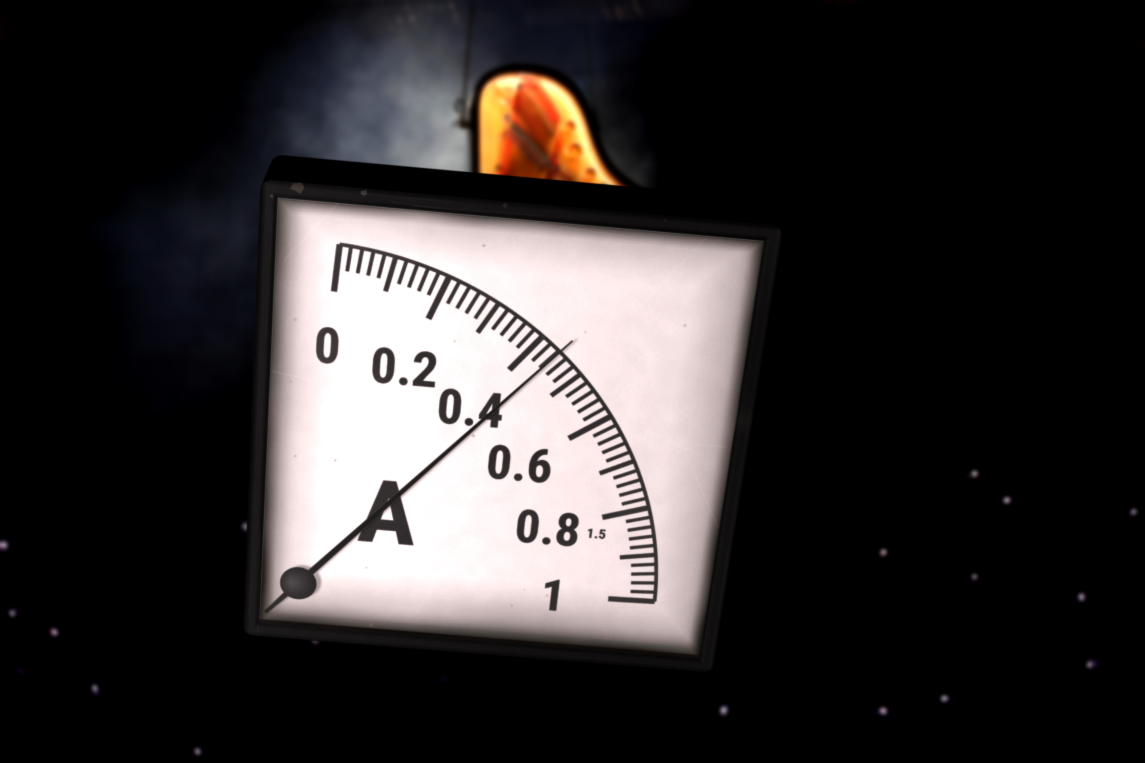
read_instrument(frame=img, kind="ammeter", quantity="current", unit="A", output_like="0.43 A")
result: 0.44 A
